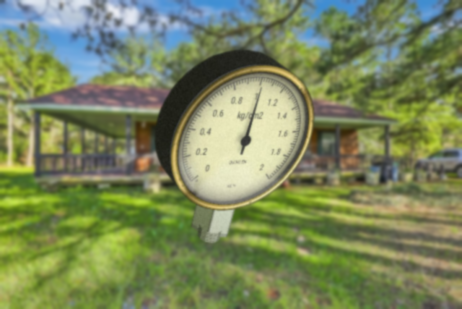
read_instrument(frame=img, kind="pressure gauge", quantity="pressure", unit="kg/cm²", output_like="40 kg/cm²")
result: 1 kg/cm²
